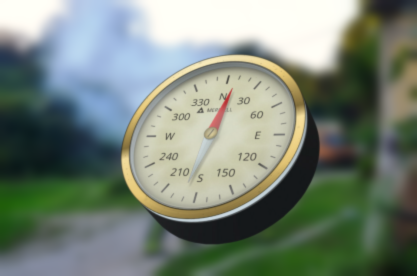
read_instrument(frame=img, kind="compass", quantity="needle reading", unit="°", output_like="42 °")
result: 10 °
